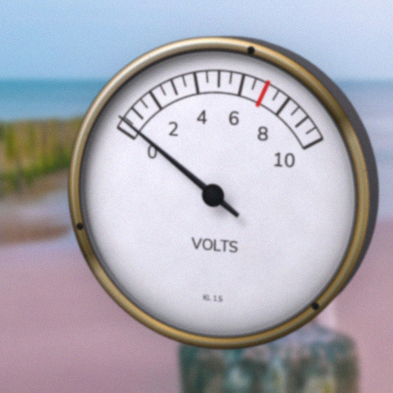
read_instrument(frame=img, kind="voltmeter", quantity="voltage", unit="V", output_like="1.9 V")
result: 0.5 V
